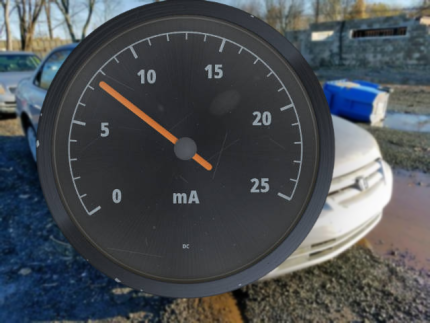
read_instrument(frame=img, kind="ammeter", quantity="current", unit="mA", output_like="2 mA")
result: 7.5 mA
